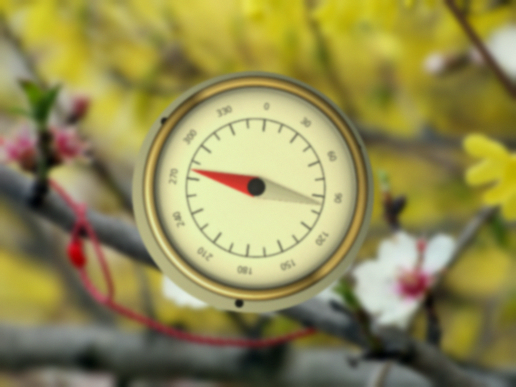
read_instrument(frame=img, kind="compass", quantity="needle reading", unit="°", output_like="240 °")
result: 277.5 °
